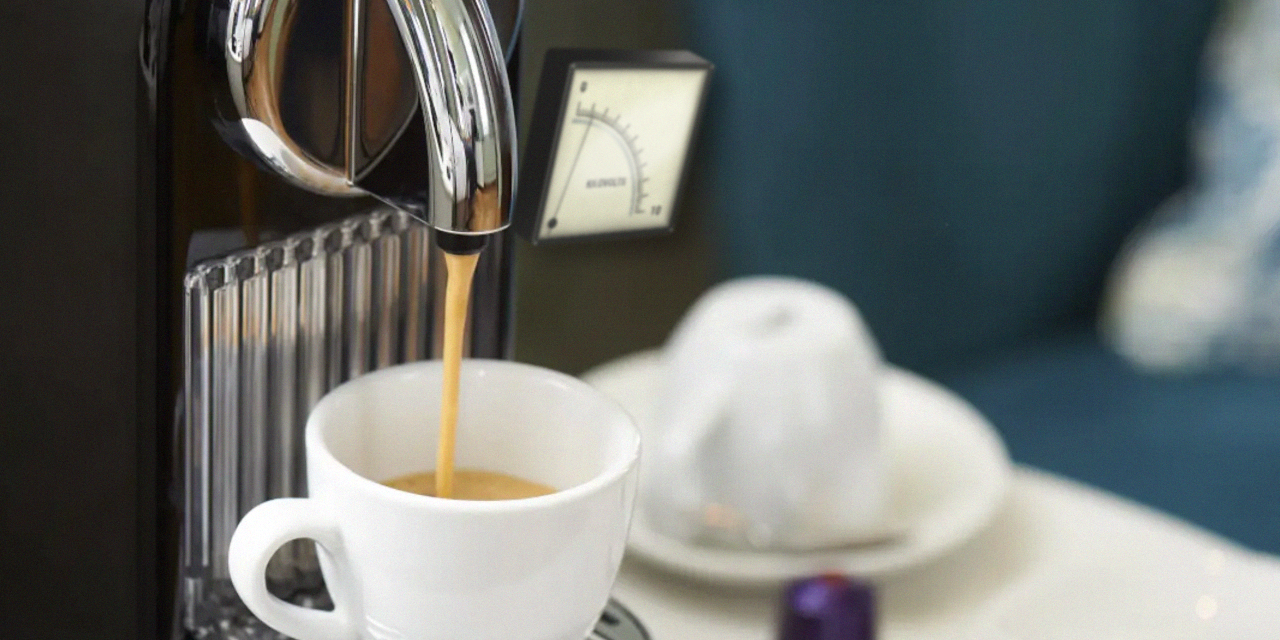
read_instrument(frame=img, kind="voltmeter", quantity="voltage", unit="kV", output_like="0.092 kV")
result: 1 kV
